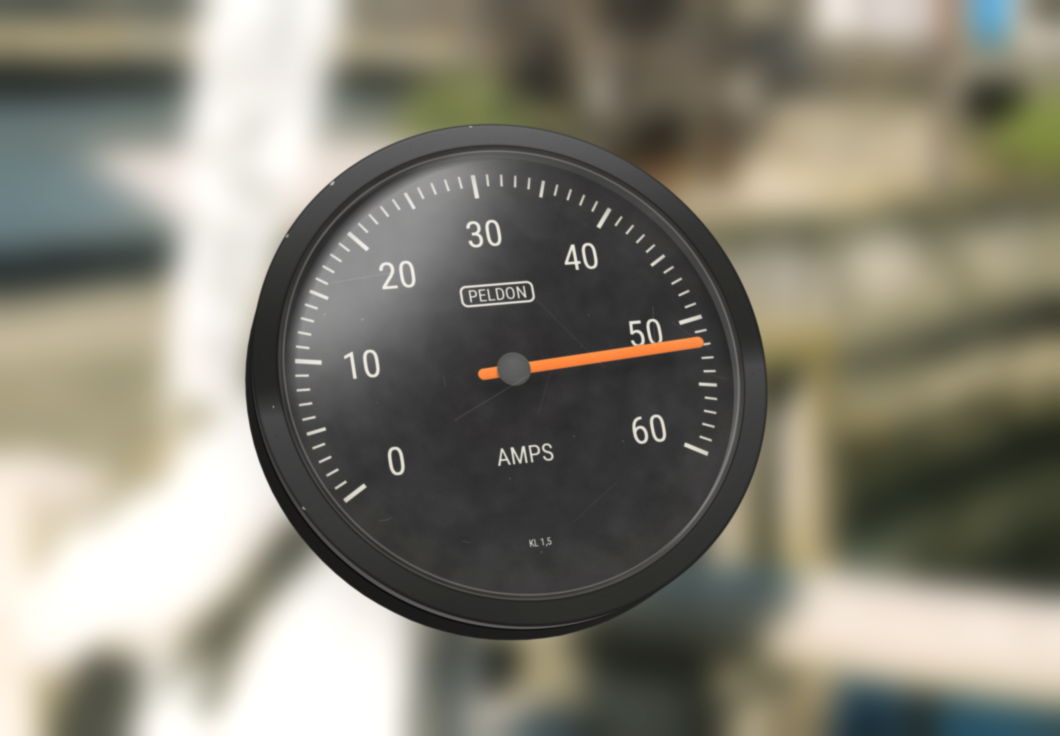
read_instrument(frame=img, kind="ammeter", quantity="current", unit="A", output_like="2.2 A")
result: 52 A
